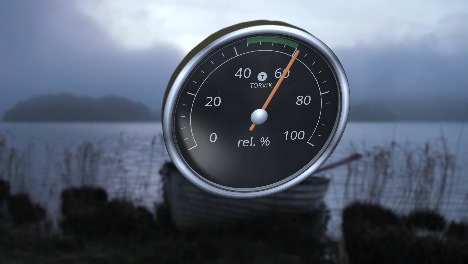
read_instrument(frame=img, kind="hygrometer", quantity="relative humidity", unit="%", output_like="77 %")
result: 60 %
